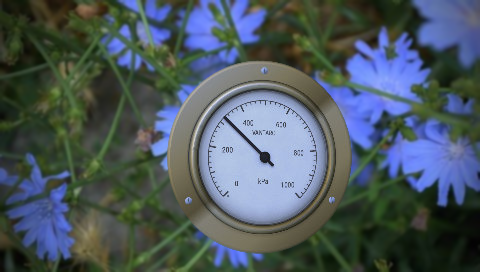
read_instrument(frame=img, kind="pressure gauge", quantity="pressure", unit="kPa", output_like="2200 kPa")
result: 320 kPa
